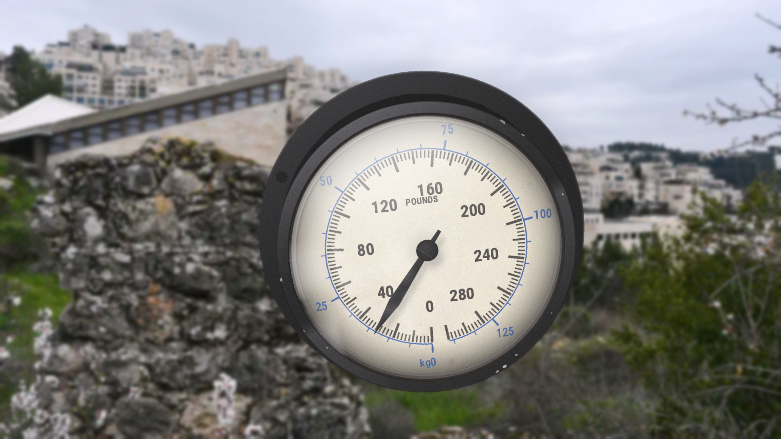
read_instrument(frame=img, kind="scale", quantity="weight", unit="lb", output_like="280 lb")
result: 30 lb
